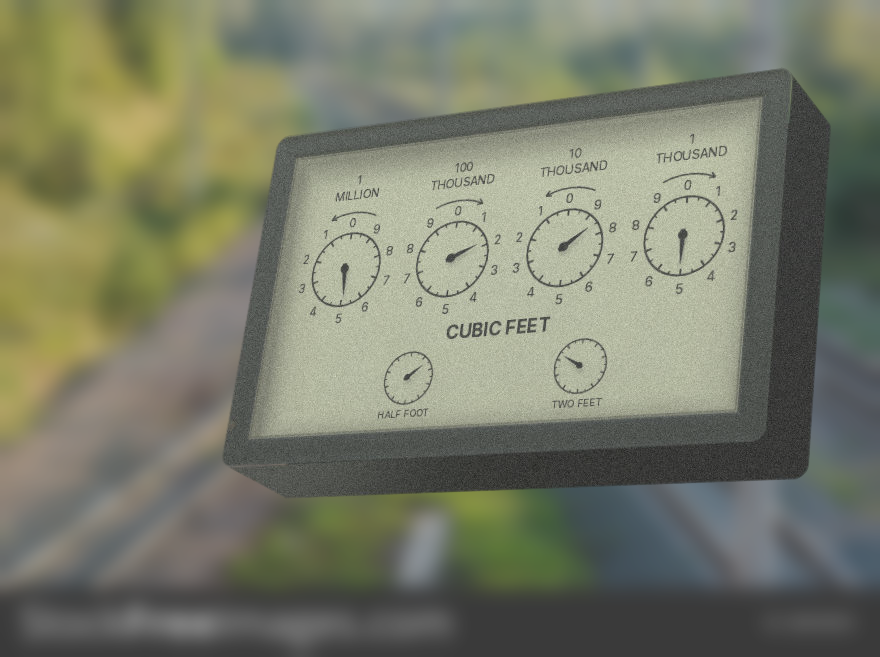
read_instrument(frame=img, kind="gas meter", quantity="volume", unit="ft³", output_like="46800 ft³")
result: 518500 ft³
